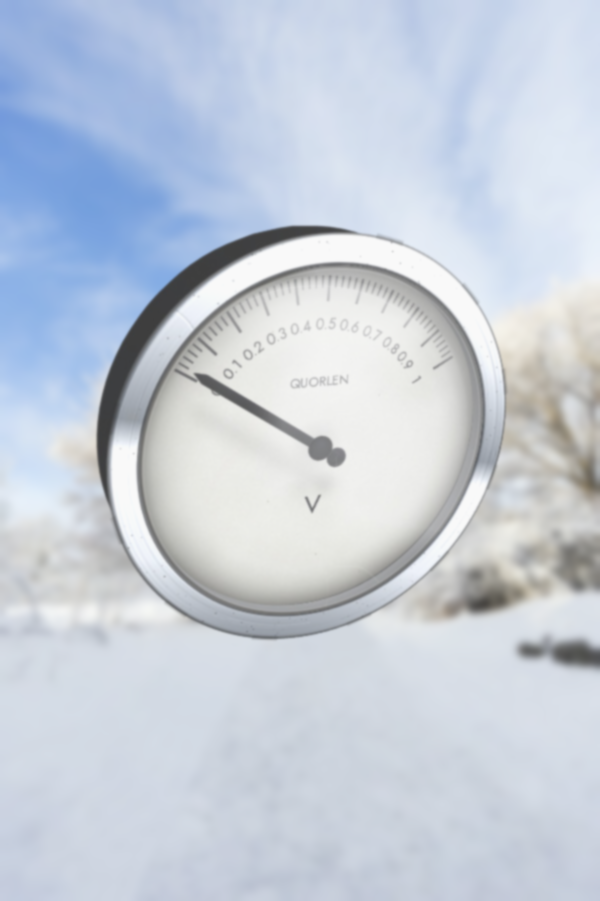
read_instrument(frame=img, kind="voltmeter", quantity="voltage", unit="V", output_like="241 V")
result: 0.02 V
